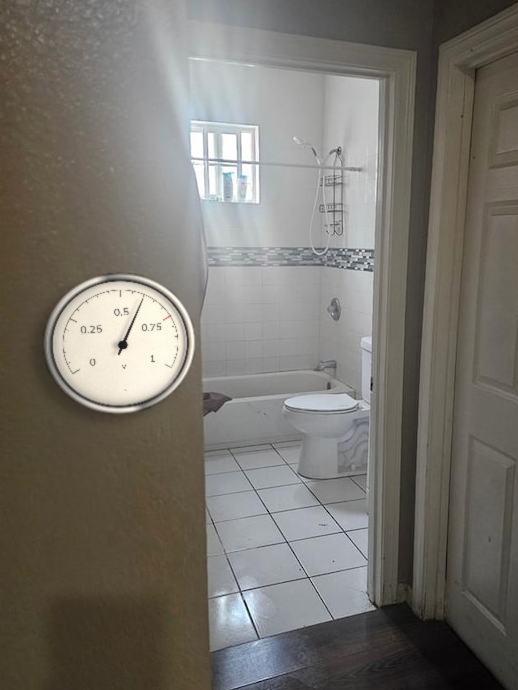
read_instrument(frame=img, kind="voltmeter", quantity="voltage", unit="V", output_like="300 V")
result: 0.6 V
